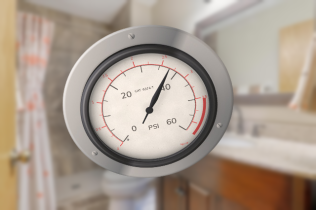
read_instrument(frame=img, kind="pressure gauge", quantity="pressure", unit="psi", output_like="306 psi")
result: 37.5 psi
